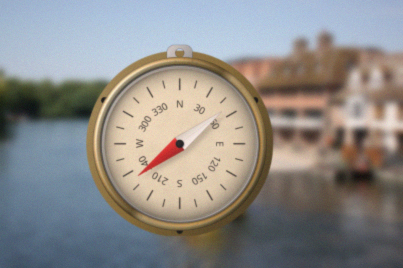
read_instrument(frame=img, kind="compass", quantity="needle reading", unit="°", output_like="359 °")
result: 232.5 °
